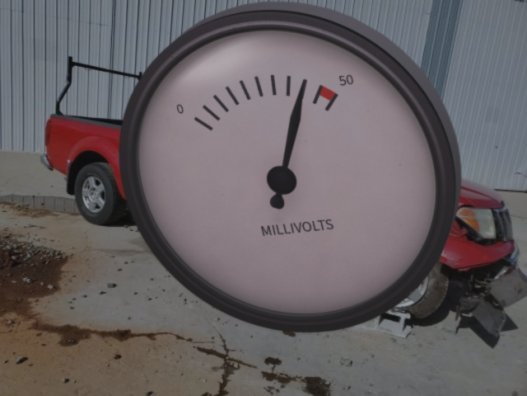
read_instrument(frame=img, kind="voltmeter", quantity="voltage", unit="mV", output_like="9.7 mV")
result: 40 mV
